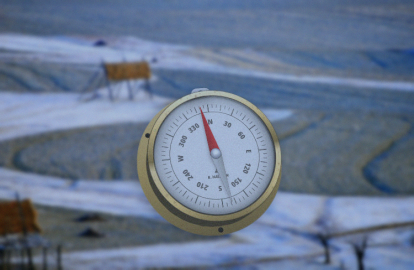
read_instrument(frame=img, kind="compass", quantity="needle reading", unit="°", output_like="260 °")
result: 350 °
